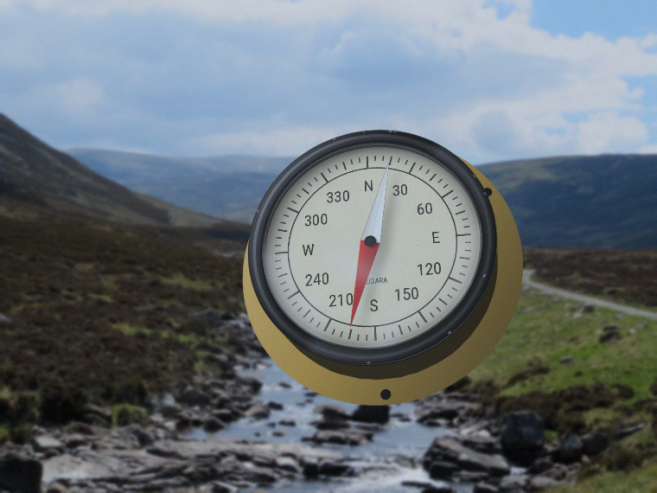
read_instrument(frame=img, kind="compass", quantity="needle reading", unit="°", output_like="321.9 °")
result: 195 °
